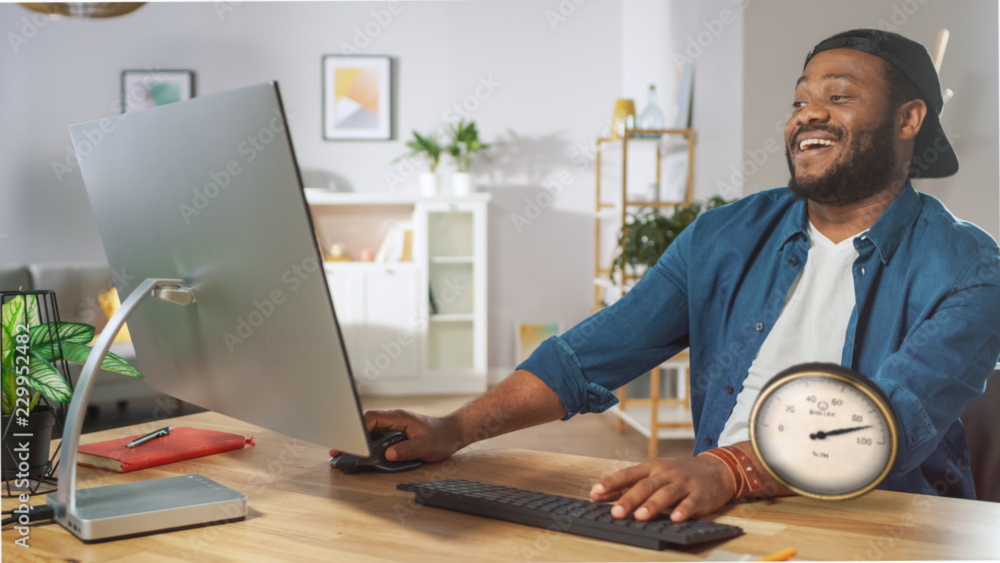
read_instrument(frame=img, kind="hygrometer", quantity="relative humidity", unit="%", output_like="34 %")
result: 88 %
